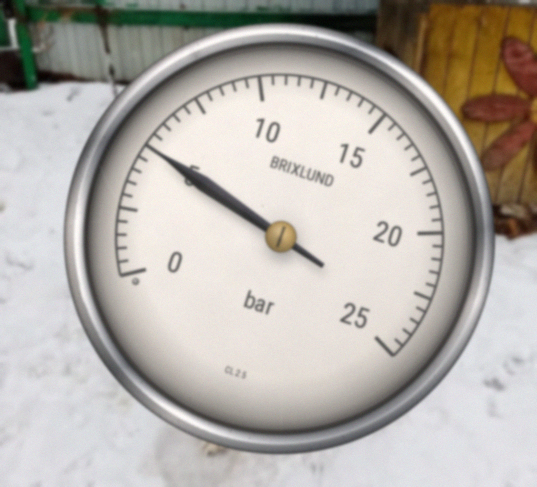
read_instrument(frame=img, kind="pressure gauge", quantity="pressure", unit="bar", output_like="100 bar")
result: 5 bar
